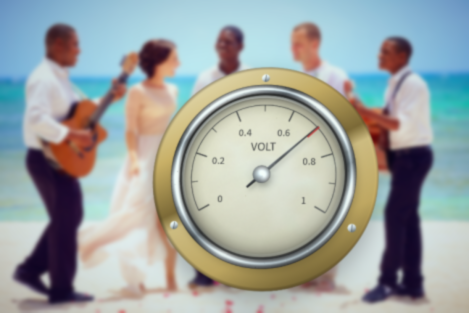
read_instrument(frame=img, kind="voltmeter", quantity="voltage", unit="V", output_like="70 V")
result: 0.7 V
